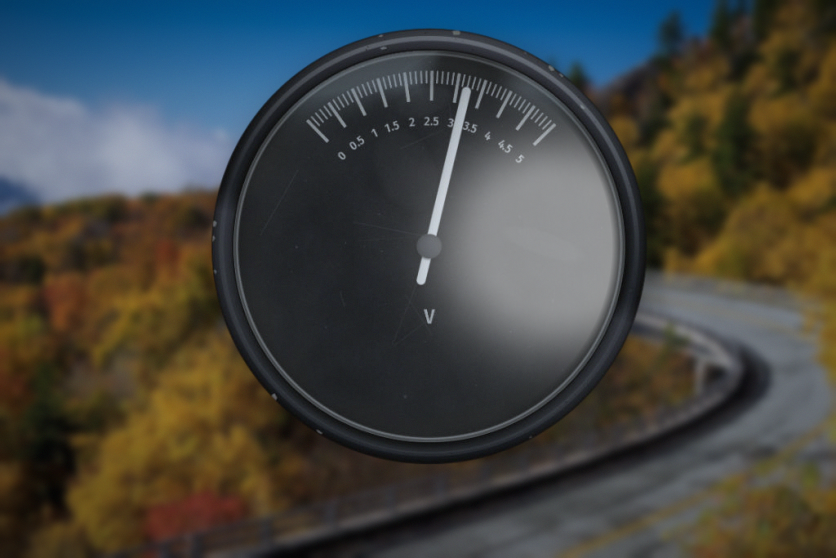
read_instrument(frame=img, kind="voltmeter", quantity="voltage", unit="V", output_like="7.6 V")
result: 3.2 V
